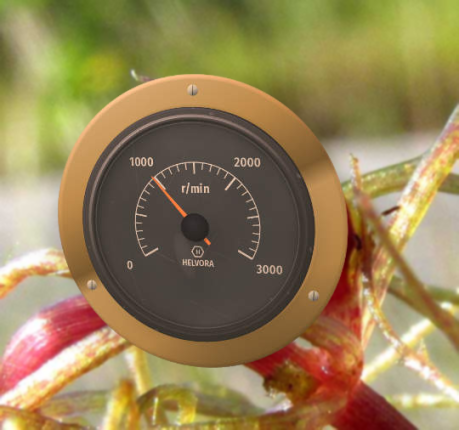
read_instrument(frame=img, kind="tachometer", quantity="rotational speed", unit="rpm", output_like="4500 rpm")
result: 1000 rpm
